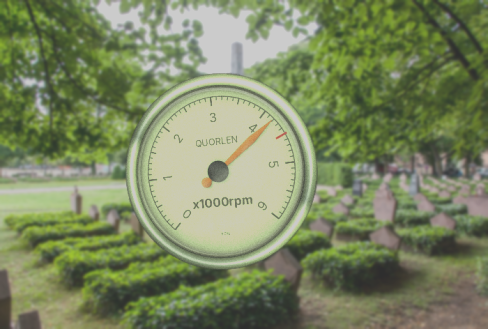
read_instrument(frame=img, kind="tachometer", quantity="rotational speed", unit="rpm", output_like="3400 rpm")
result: 4200 rpm
